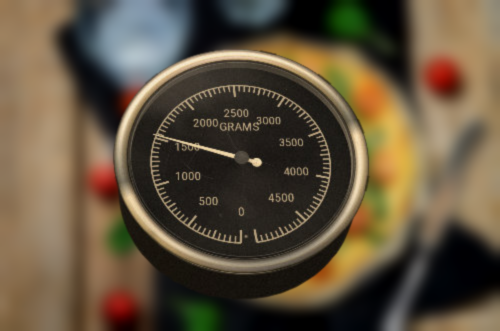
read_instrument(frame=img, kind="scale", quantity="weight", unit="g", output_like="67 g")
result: 1500 g
